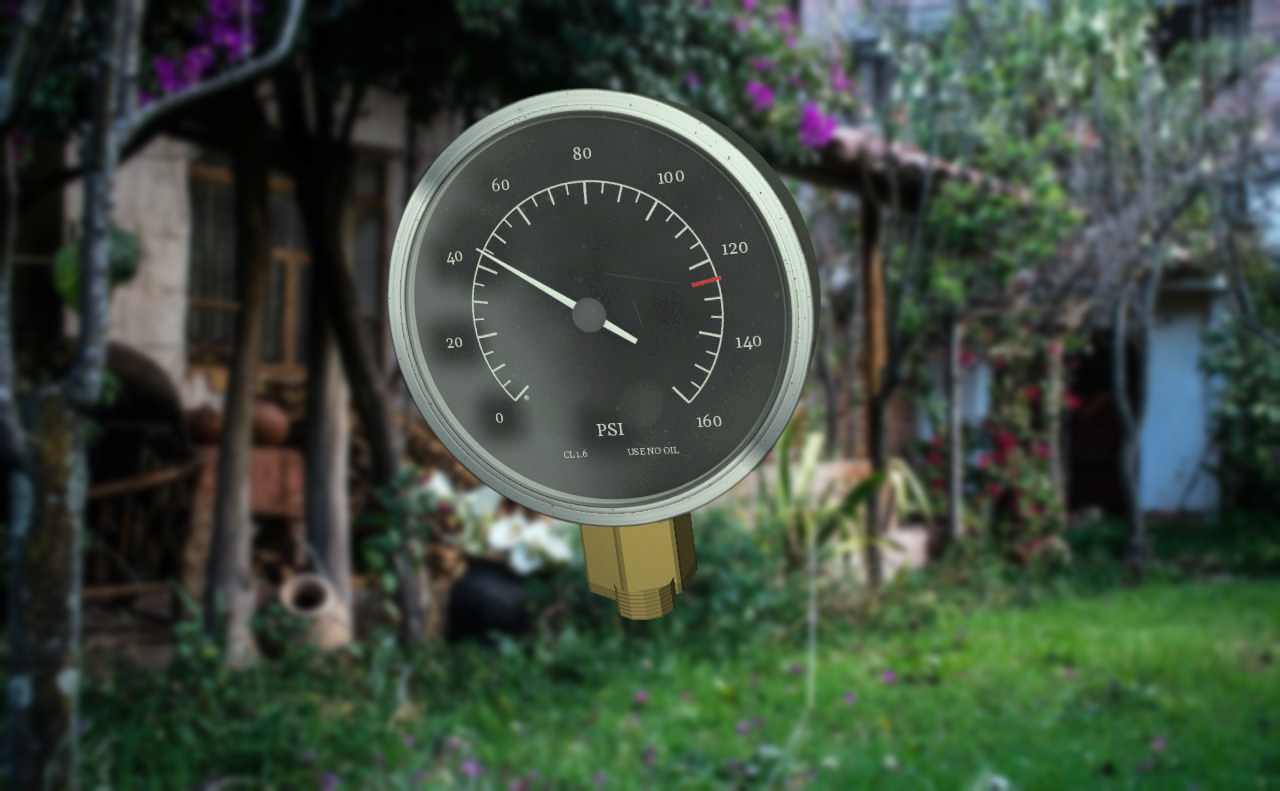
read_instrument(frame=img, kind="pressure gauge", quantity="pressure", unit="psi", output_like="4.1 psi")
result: 45 psi
